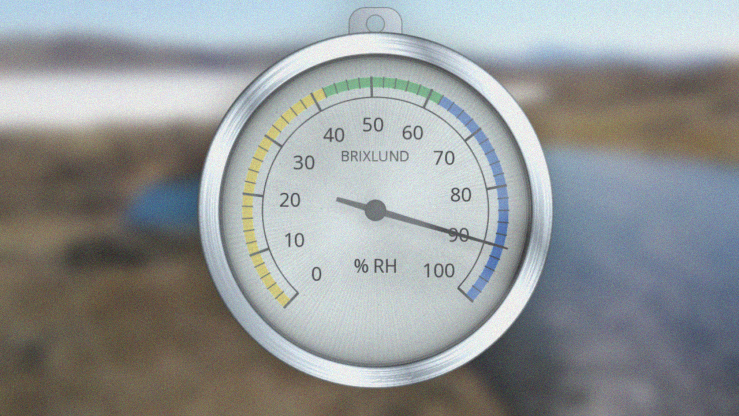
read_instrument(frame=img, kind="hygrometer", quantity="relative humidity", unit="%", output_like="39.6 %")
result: 90 %
